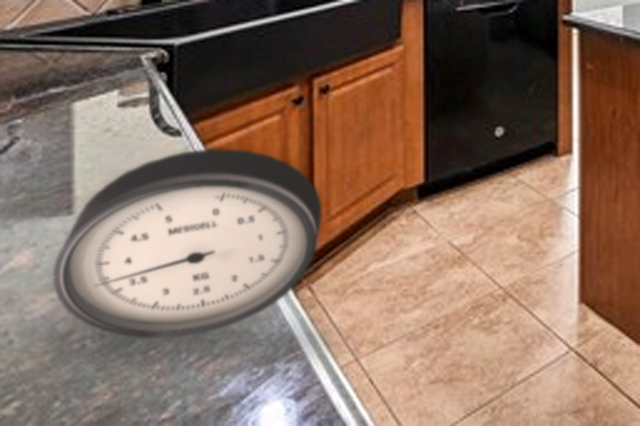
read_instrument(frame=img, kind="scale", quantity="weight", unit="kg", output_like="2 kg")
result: 3.75 kg
